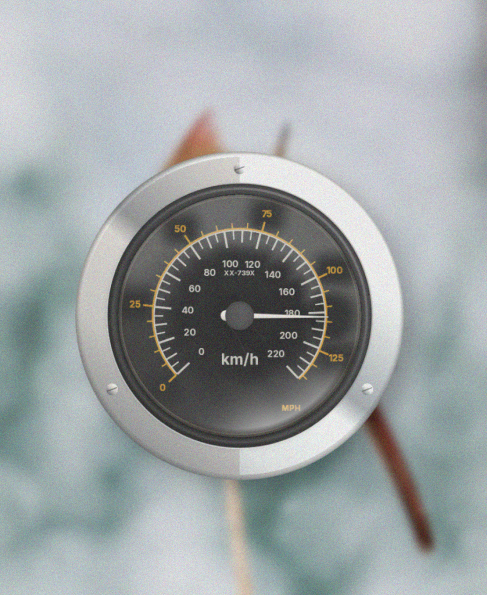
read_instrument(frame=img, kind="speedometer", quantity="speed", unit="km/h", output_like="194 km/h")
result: 182.5 km/h
